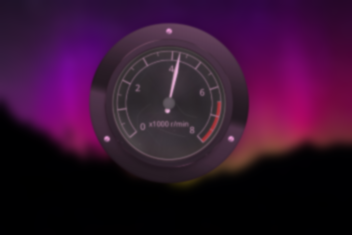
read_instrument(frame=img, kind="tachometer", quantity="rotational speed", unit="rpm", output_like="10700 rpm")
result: 4250 rpm
